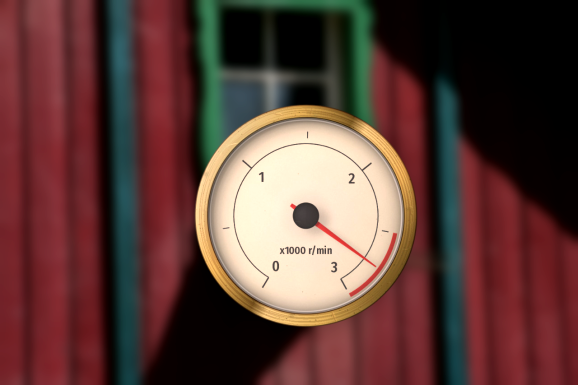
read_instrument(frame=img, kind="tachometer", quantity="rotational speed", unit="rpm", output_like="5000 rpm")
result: 2750 rpm
